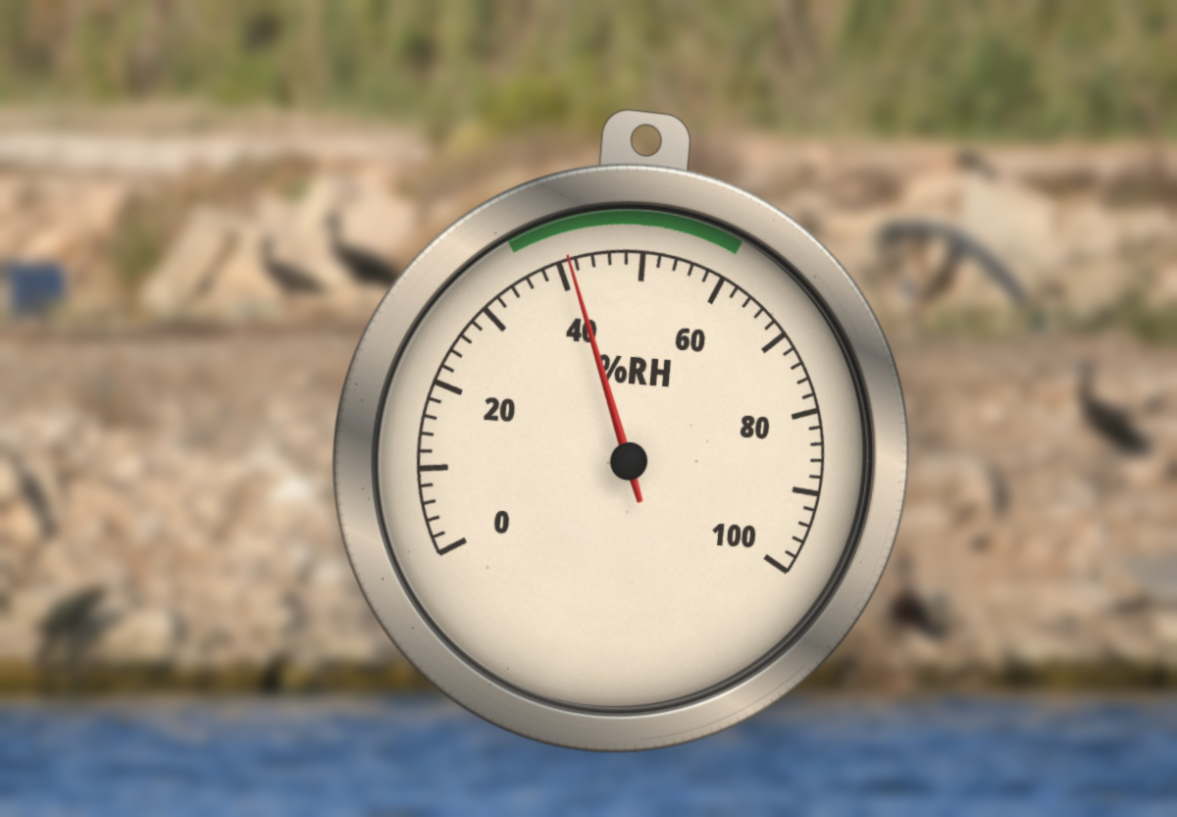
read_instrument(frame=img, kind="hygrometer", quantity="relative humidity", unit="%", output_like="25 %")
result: 41 %
